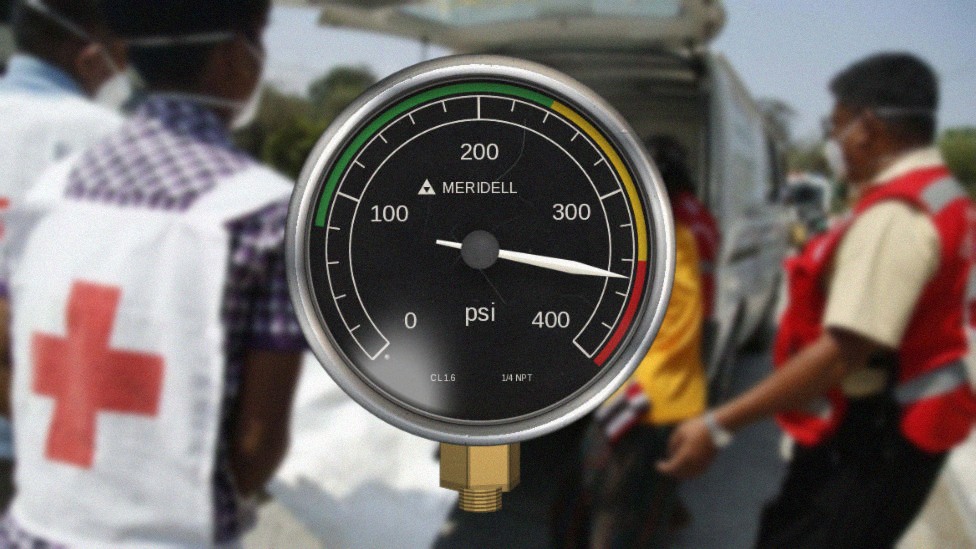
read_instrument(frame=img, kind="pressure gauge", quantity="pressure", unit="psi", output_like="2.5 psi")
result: 350 psi
